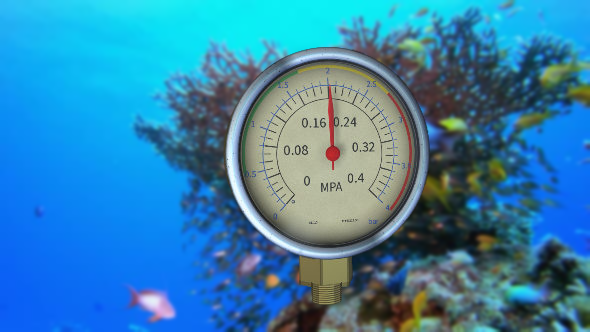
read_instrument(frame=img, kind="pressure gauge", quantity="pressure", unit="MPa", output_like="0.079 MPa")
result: 0.2 MPa
